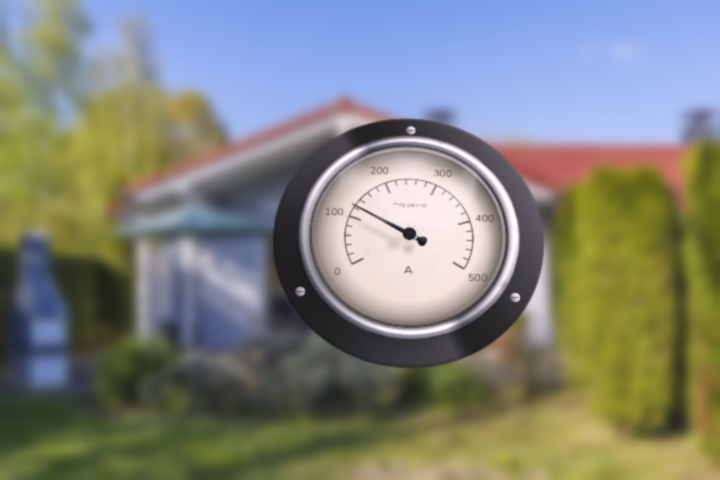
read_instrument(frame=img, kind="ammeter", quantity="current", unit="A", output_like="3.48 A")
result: 120 A
